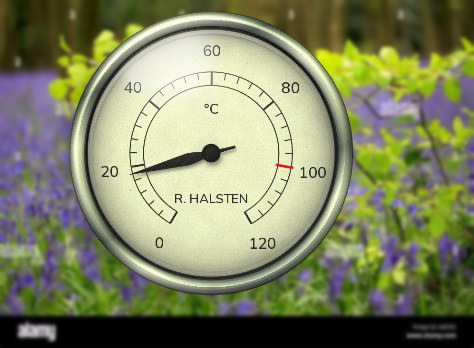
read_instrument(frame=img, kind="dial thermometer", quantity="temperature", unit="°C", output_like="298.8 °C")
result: 18 °C
